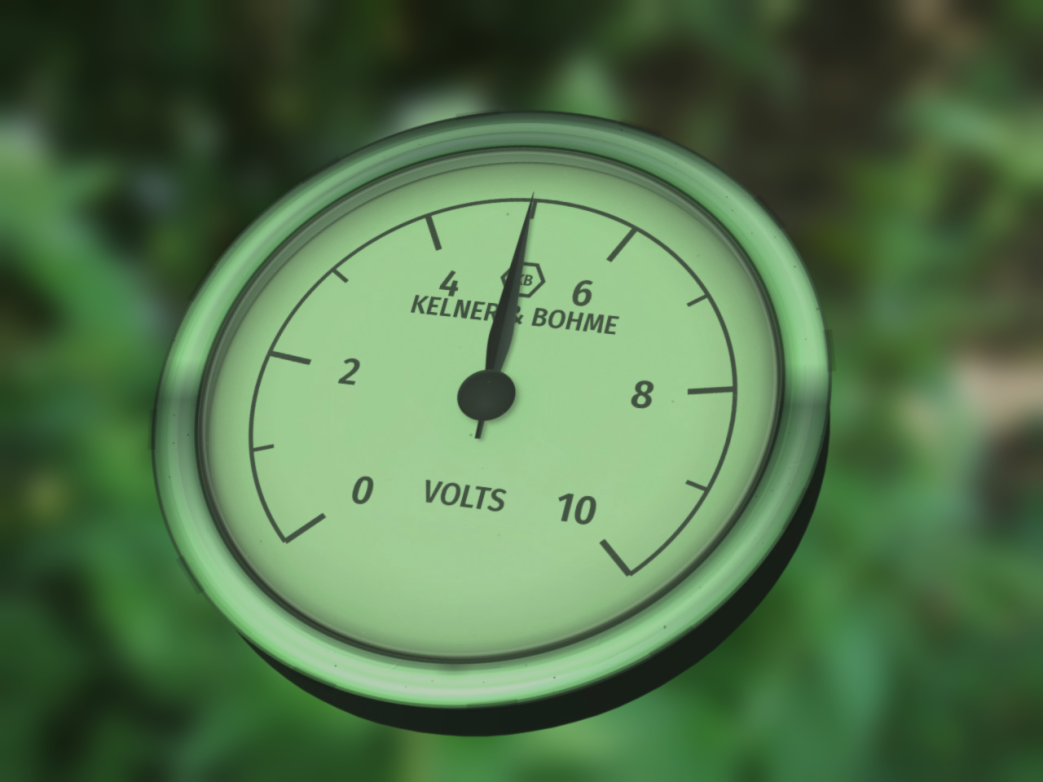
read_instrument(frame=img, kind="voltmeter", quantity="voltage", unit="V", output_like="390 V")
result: 5 V
